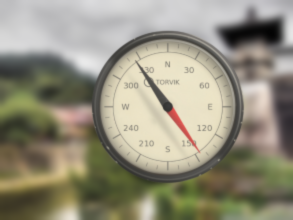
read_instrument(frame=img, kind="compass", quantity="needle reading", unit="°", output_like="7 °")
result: 145 °
